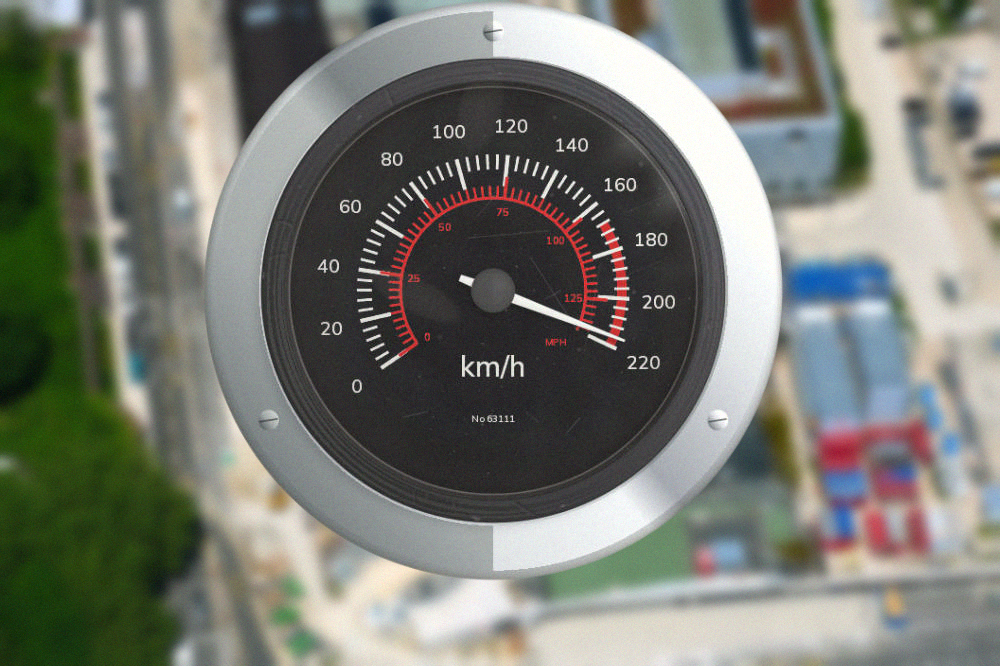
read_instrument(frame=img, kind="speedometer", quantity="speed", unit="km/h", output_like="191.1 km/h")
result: 216 km/h
